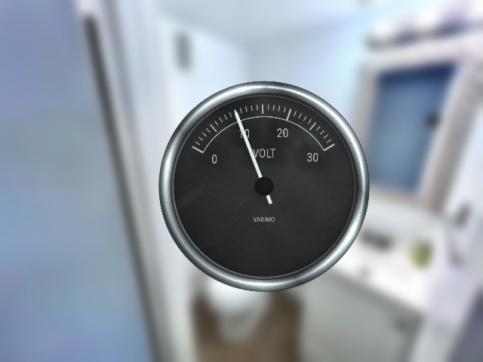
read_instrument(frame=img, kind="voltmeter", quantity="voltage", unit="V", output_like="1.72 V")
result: 10 V
